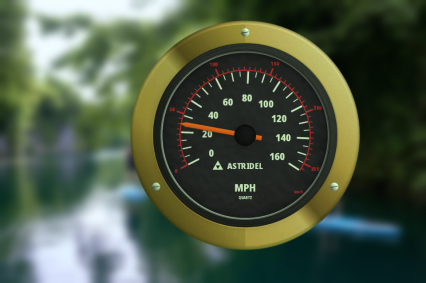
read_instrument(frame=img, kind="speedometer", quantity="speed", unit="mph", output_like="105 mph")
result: 25 mph
